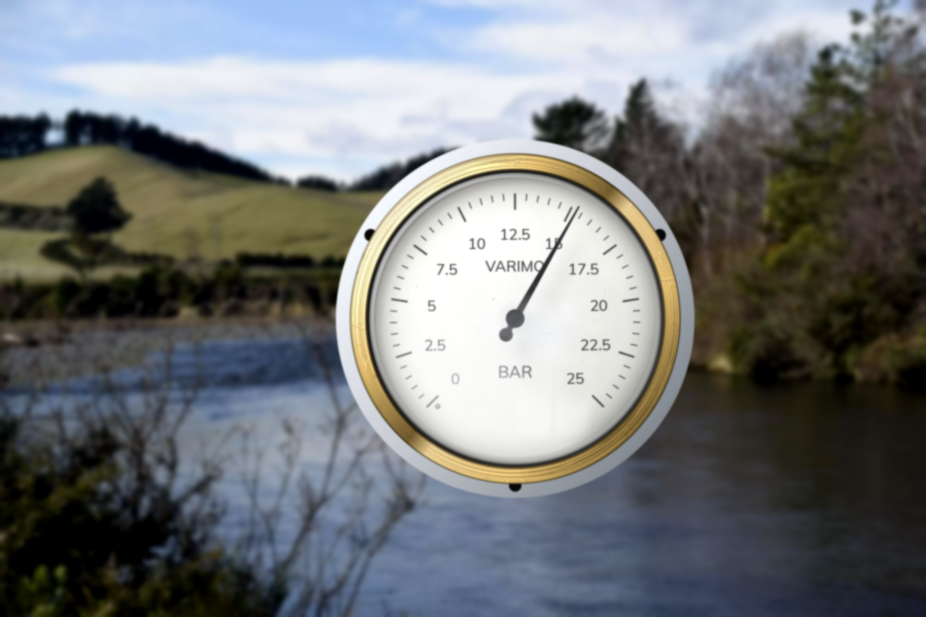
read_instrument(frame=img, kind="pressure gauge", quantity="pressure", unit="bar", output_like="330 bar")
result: 15.25 bar
